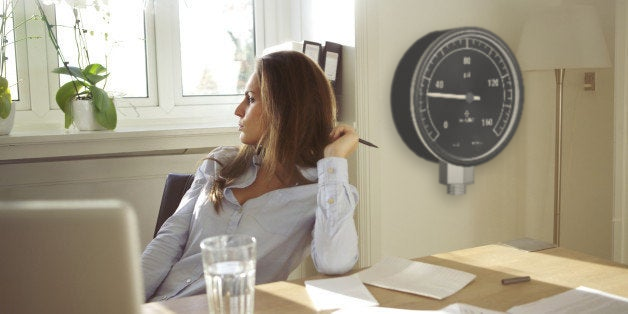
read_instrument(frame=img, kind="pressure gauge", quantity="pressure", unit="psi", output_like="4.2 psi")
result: 30 psi
